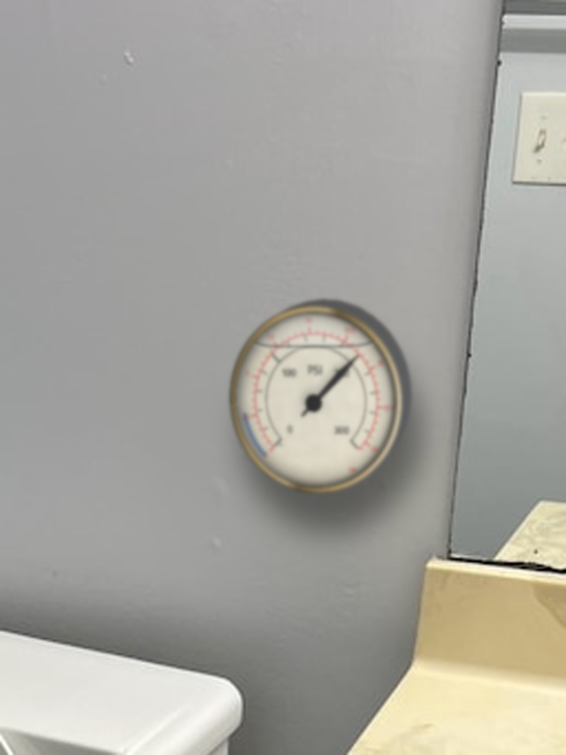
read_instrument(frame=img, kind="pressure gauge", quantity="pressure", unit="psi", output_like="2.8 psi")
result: 200 psi
